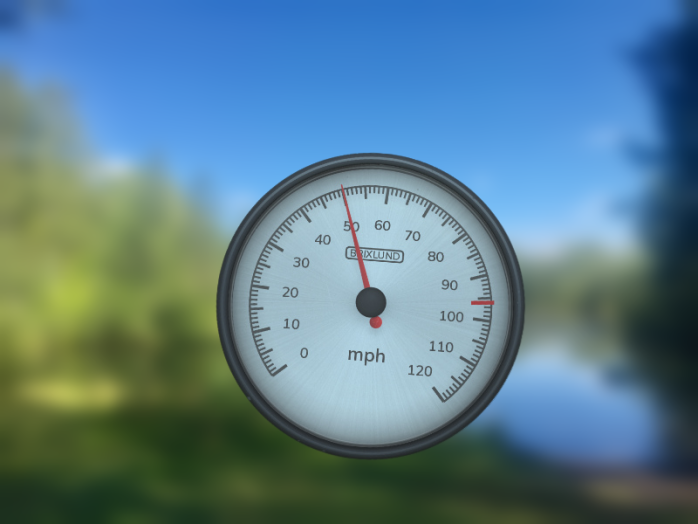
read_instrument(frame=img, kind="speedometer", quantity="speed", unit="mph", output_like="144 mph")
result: 50 mph
